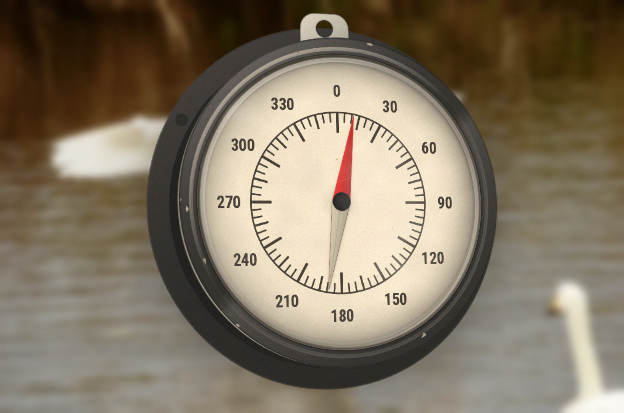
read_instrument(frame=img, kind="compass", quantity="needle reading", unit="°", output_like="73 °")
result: 10 °
